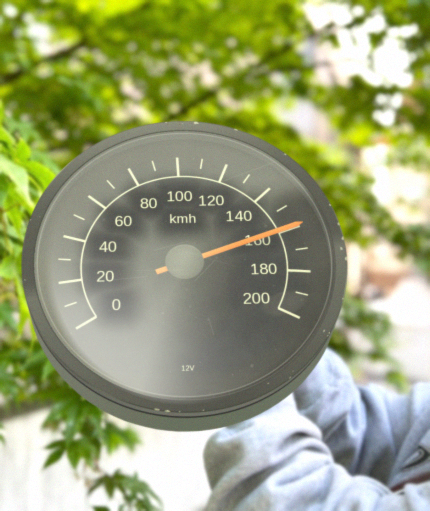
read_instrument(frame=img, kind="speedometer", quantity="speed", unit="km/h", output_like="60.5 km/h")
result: 160 km/h
